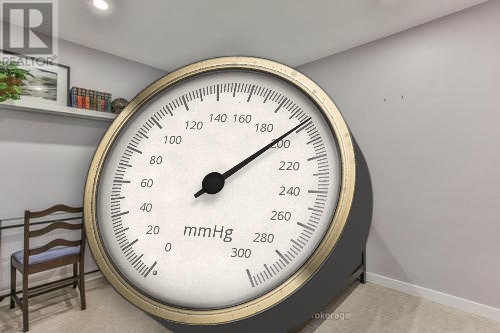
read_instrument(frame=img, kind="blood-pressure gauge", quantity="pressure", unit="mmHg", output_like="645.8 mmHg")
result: 200 mmHg
